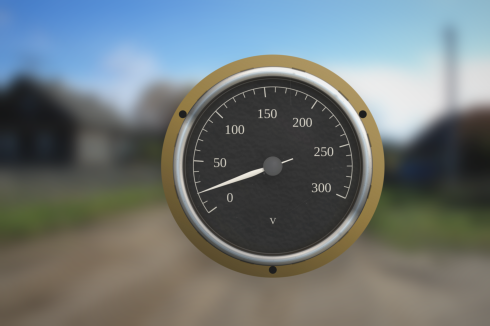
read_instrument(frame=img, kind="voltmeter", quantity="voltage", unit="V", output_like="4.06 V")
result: 20 V
